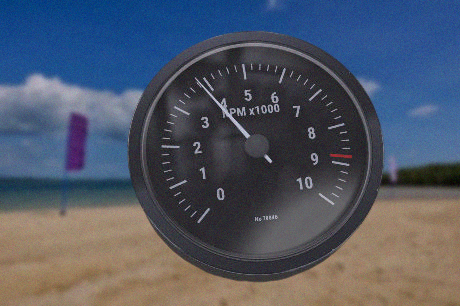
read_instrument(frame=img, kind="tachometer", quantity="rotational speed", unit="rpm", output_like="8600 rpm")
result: 3800 rpm
